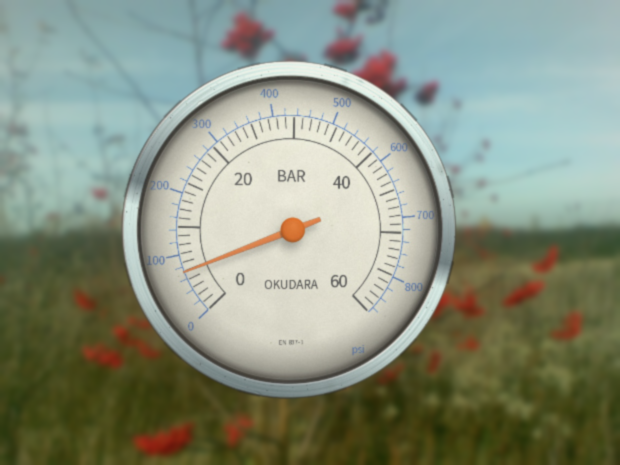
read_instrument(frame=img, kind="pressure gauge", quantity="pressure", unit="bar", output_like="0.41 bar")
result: 5 bar
